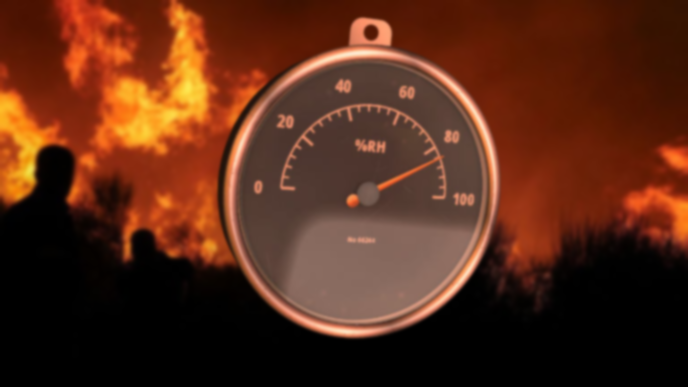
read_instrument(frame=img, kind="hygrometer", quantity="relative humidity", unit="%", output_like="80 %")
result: 84 %
